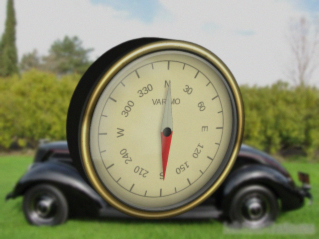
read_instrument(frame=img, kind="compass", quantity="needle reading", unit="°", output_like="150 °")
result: 180 °
